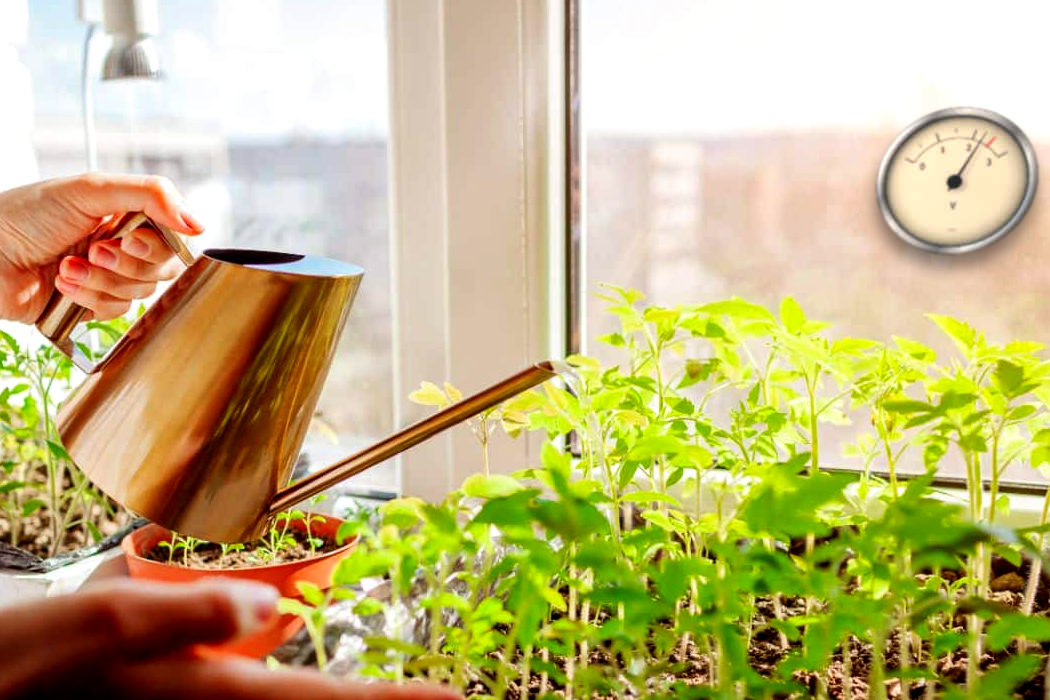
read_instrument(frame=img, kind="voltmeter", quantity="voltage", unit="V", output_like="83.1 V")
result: 2.25 V
